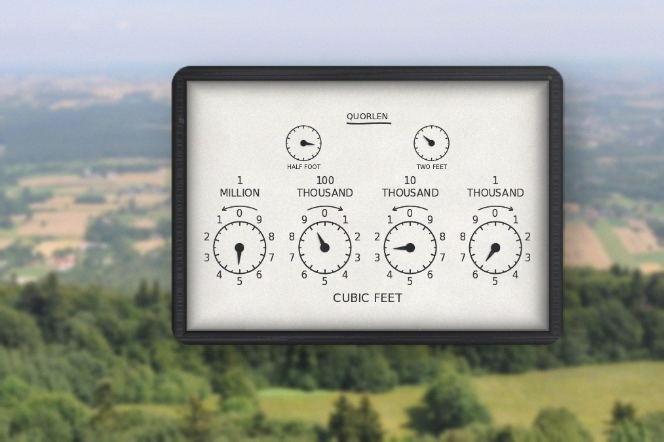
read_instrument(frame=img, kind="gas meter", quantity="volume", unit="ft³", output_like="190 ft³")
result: 492600 ft³
